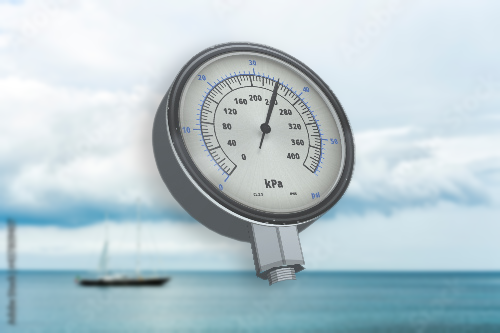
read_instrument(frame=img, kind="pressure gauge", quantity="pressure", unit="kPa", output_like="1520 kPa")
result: 240 kPa
